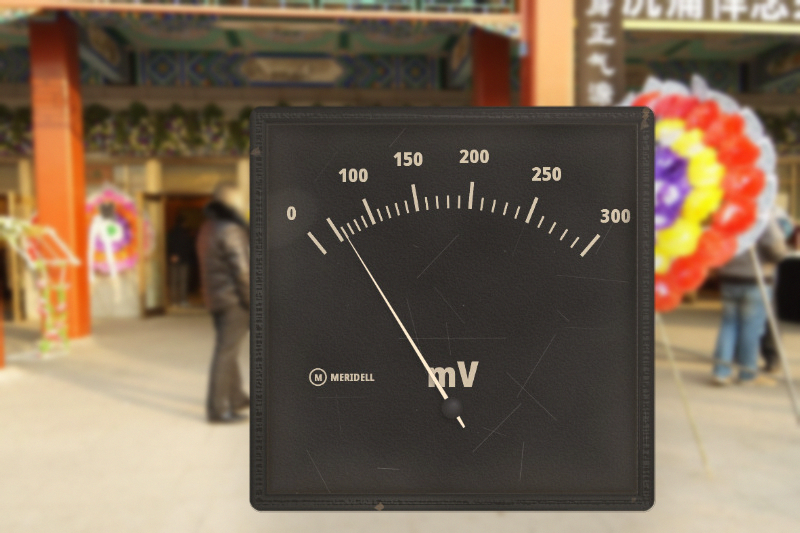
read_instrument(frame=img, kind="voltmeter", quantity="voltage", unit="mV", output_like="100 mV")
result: 60 mV
